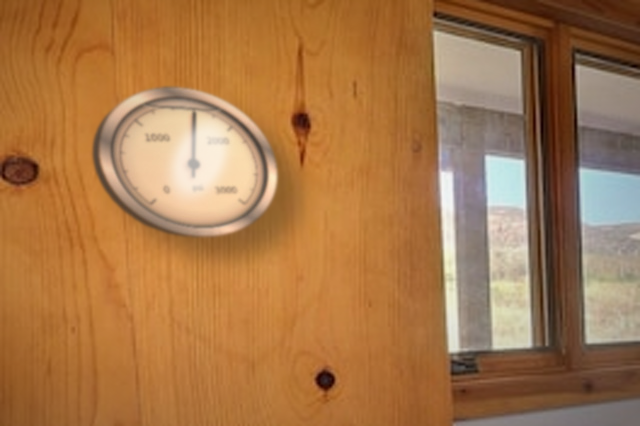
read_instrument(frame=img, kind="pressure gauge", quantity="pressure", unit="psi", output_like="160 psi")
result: 1600 psi
